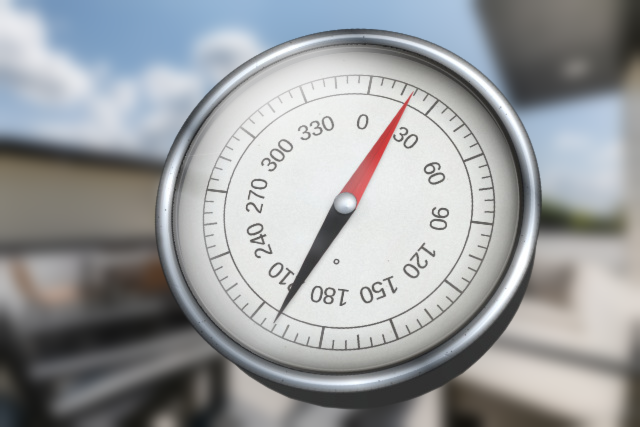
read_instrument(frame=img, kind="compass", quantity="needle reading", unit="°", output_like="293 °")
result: 20 °
